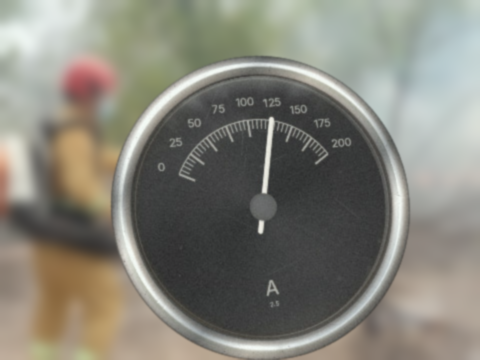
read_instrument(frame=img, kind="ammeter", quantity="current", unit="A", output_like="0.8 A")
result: 125 A
